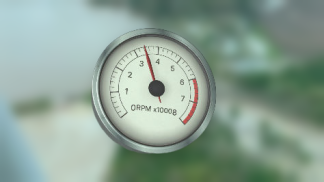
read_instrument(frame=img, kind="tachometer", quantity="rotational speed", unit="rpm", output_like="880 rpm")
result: 3400 rpm
